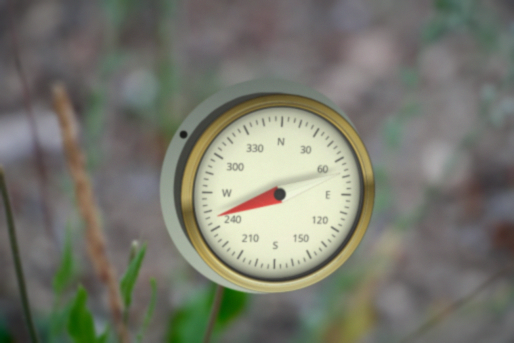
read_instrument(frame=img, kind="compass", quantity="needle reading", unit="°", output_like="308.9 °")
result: 250 °
